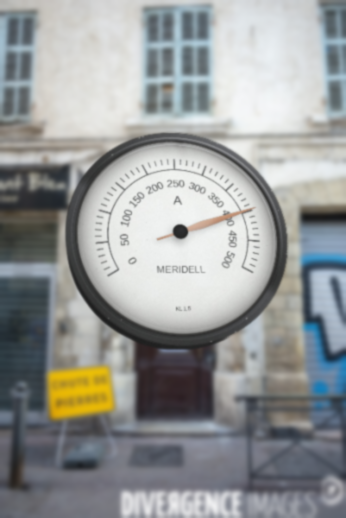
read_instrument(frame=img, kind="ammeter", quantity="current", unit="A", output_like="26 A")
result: 400 A
